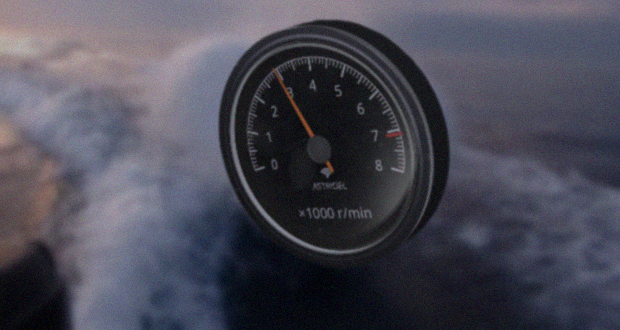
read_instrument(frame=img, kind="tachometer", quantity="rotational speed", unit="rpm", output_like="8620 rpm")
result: 3000 rpm
